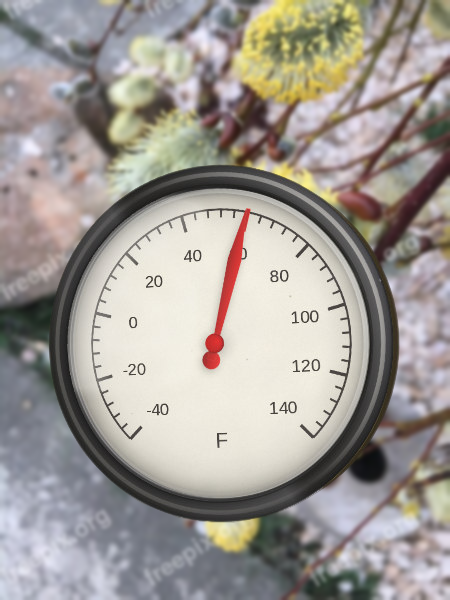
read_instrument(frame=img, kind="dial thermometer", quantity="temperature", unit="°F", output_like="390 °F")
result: 60 °F
